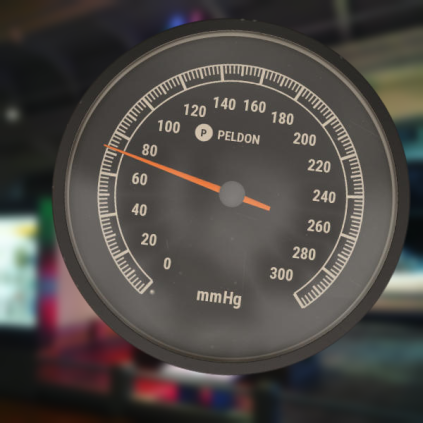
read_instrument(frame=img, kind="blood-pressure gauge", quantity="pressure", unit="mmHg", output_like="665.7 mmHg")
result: 72 mmHg
